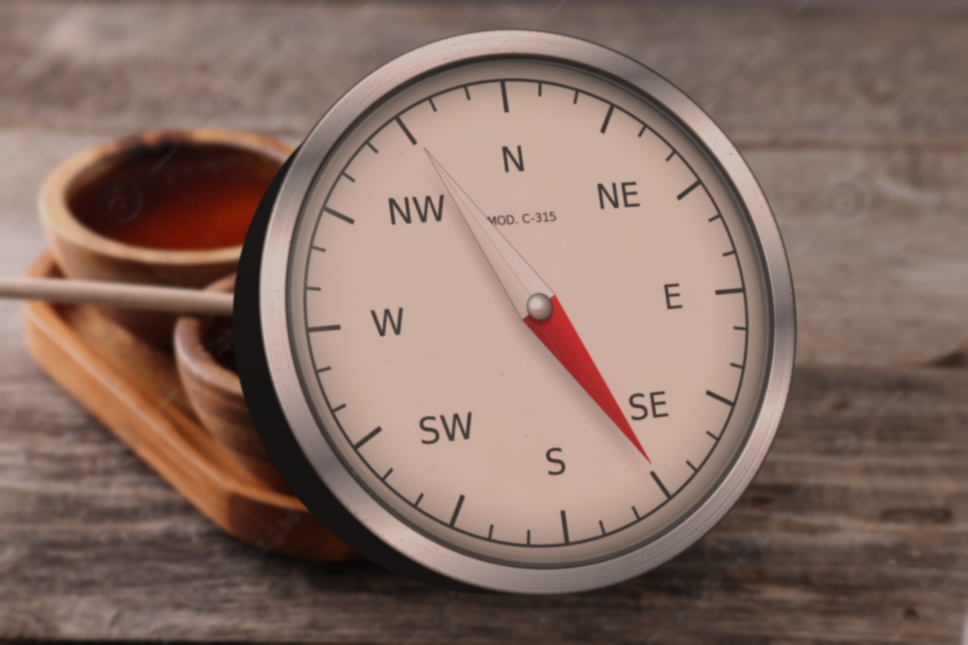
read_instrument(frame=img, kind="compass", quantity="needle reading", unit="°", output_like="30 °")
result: 150 °
